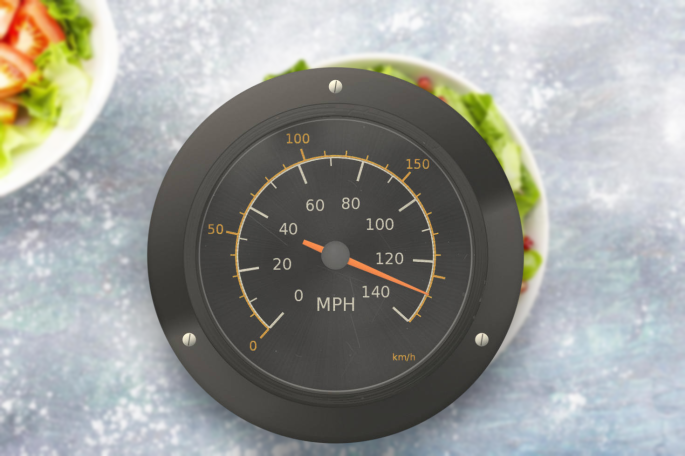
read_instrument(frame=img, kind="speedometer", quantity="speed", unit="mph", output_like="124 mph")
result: 130 mph
